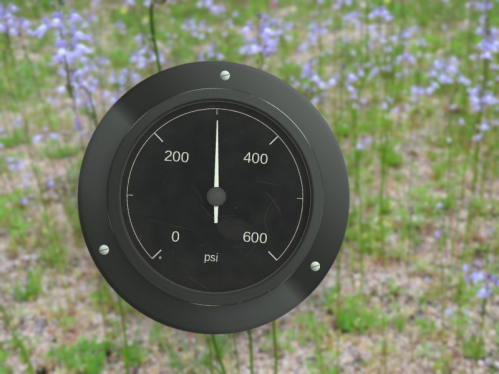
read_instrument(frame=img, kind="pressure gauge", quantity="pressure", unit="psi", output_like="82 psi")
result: 300 psi
